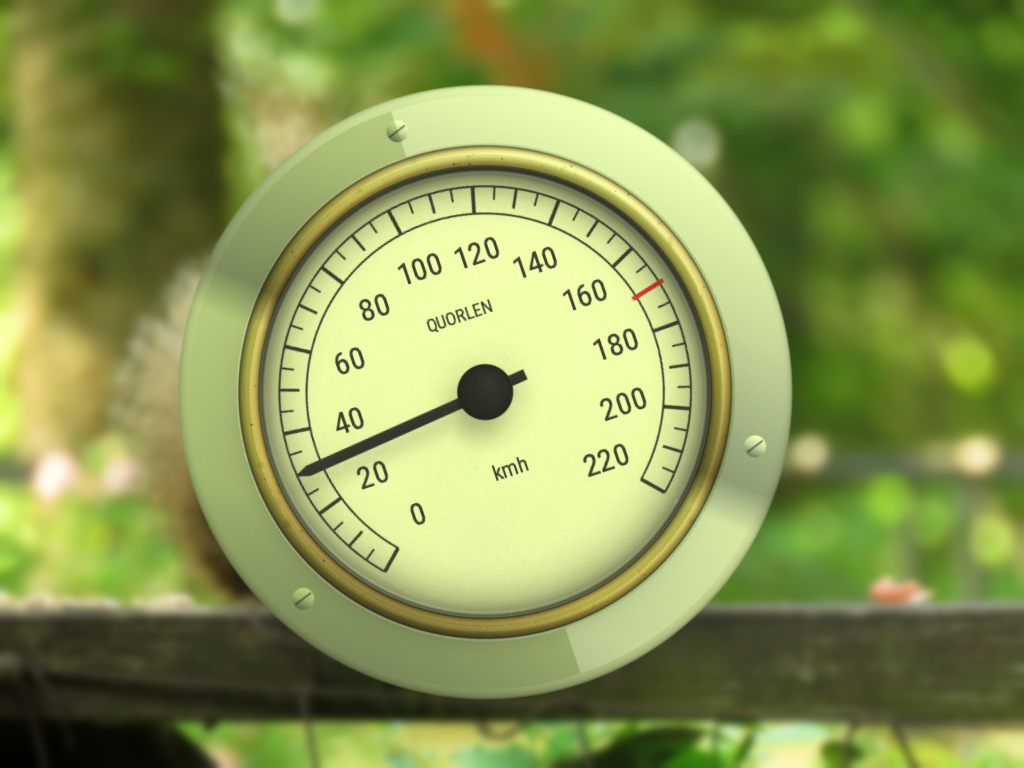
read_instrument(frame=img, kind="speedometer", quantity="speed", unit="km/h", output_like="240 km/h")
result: 30 km/h
